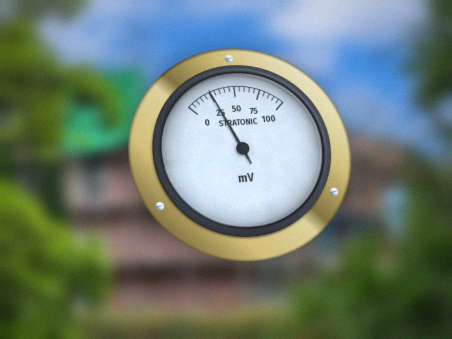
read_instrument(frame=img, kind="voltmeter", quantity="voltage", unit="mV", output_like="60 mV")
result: 25 mV
